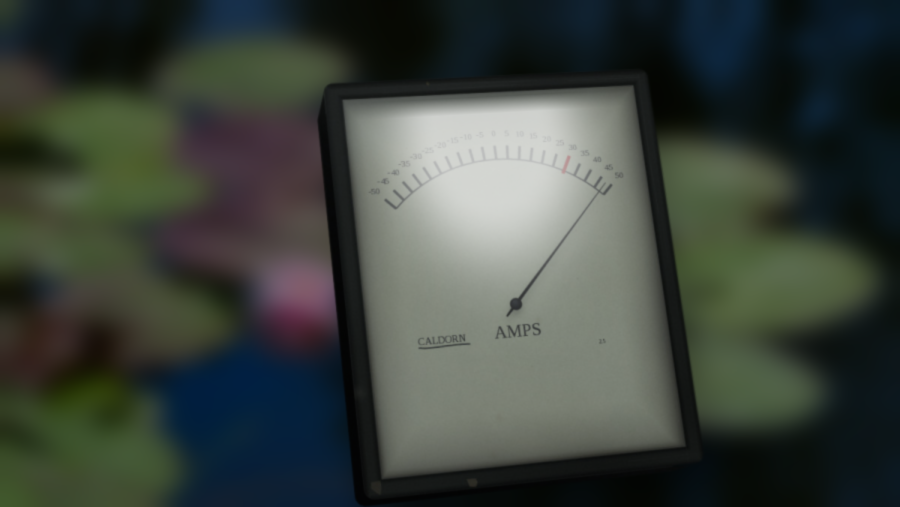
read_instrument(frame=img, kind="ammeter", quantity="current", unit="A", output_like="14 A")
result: 47.5 A
